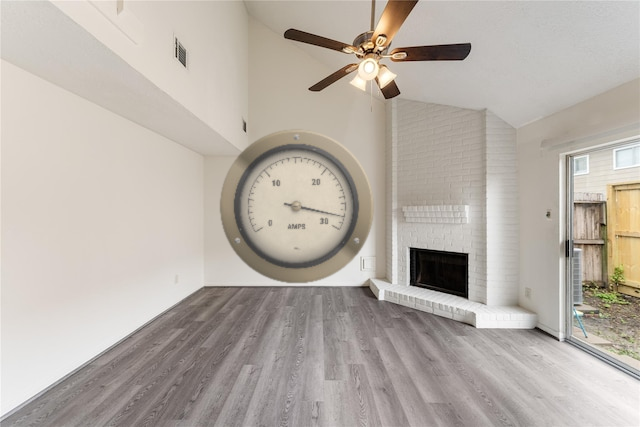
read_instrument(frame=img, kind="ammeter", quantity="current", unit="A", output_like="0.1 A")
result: 28 A
